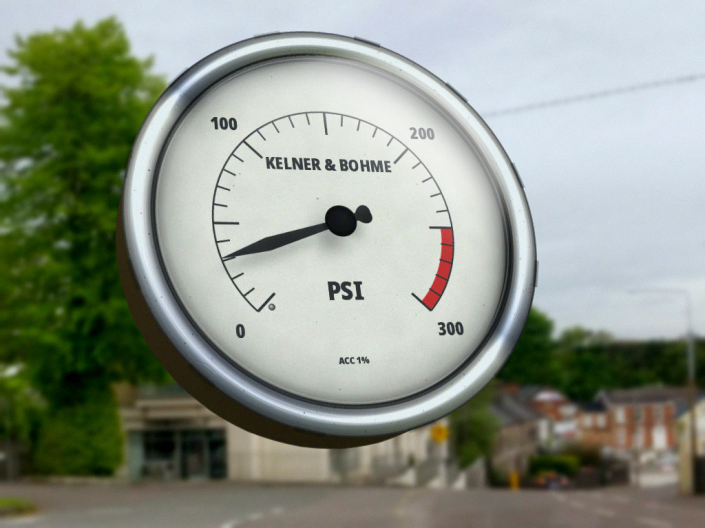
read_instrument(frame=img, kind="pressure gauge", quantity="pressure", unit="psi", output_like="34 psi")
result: 30 psi
